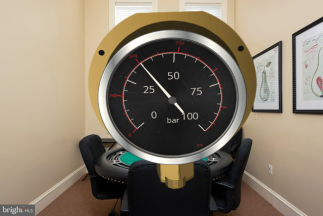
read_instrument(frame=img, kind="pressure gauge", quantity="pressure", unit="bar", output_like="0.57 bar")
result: 35 bar
